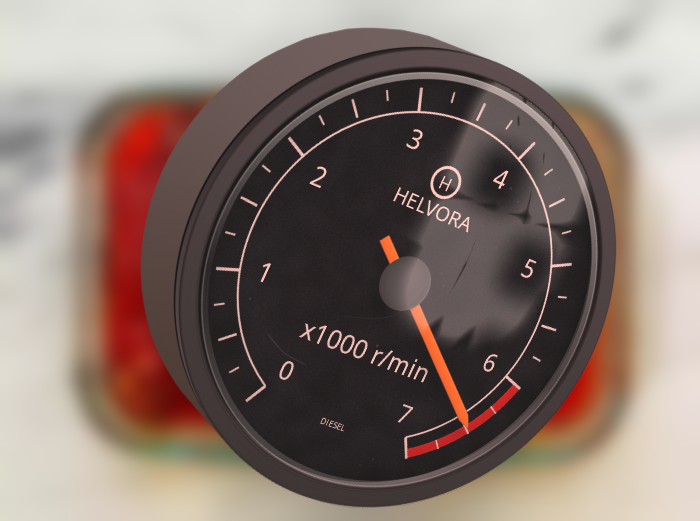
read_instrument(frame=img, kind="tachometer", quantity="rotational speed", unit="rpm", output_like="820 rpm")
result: 6500 rpm
